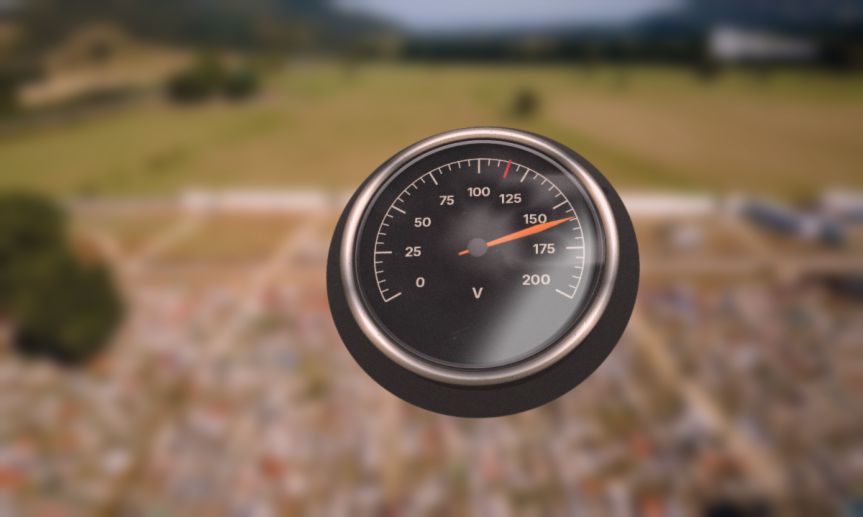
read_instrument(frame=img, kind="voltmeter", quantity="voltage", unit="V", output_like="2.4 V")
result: 160 V
